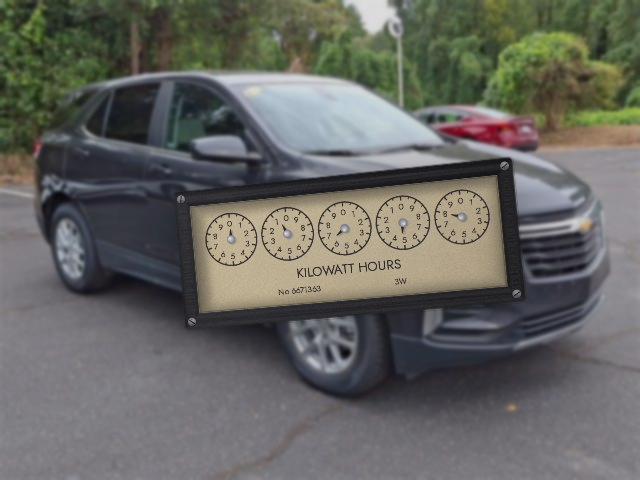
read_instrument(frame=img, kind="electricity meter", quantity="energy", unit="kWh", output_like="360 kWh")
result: 648 kWh
